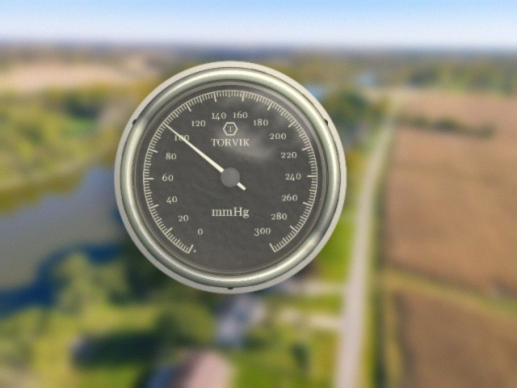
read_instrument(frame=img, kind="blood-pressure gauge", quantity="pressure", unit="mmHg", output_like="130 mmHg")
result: 100 mmHg
